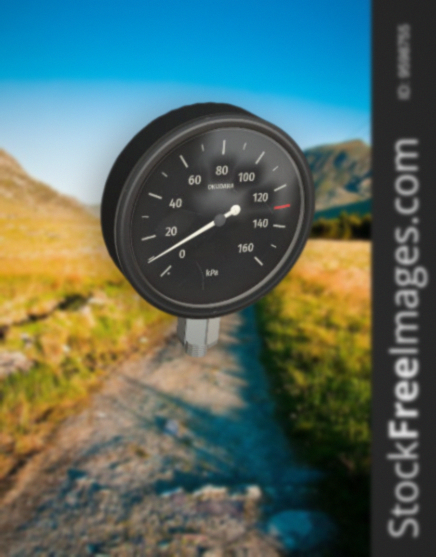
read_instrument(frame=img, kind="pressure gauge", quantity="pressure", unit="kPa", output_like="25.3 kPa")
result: 10 kPa
